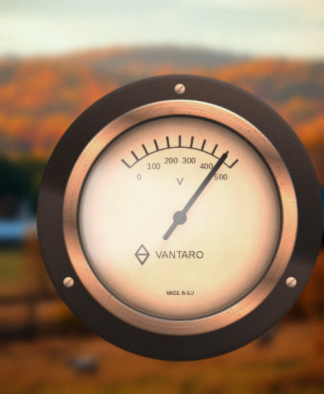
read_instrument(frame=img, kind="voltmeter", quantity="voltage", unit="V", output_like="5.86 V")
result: 450 V
